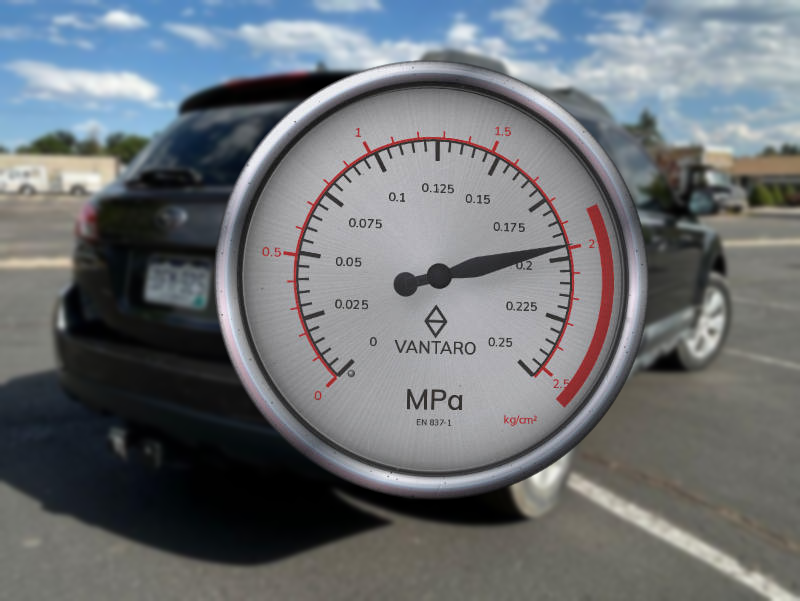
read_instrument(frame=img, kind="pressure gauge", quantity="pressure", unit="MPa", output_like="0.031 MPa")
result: 0.195 MPa
